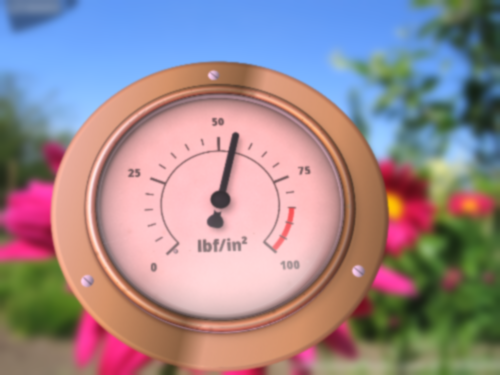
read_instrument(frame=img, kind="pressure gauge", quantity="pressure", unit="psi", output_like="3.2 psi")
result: 55 psi
